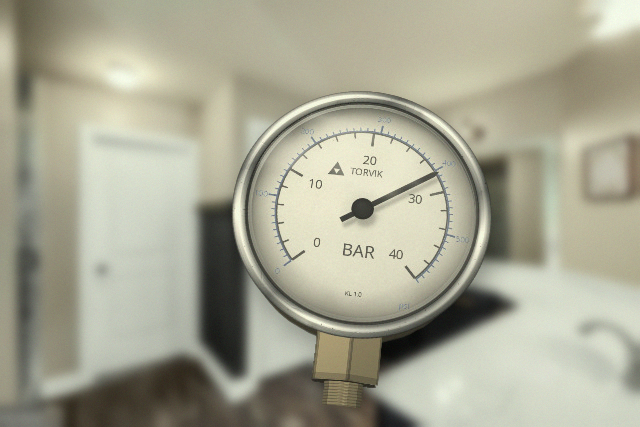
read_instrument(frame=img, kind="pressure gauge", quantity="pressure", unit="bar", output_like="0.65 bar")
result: 28 bar
